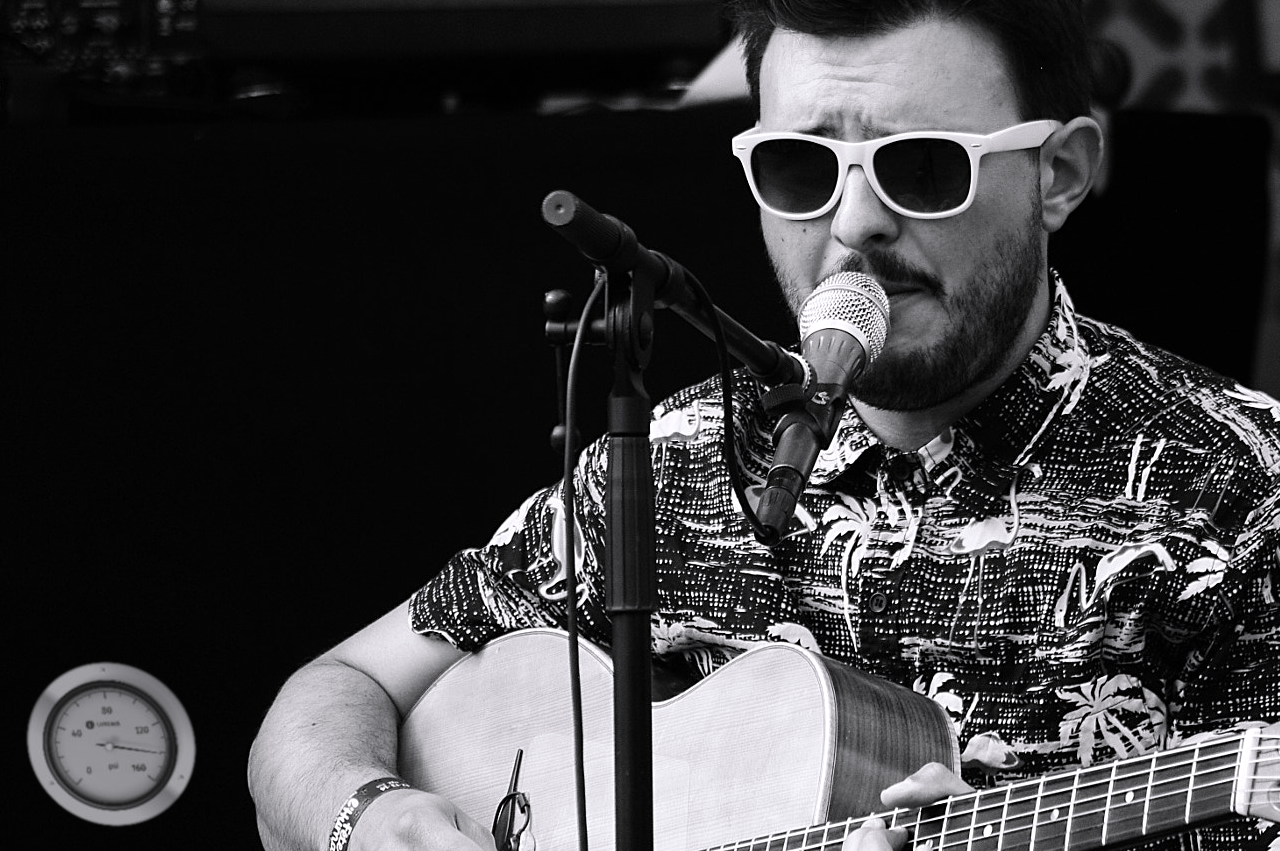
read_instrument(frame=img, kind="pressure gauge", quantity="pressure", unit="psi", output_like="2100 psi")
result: 140 psi
